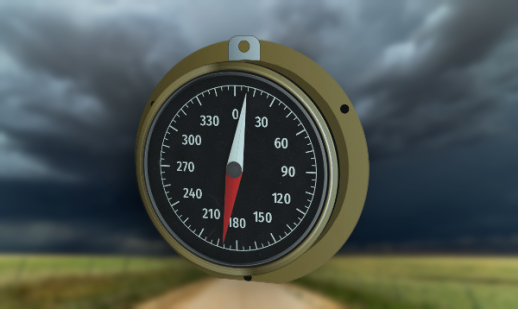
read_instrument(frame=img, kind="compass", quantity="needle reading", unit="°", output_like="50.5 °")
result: 190 °
